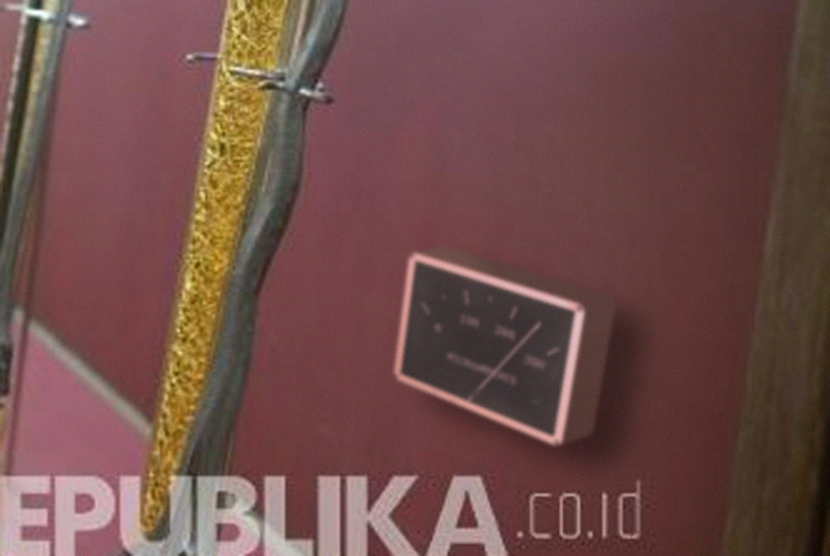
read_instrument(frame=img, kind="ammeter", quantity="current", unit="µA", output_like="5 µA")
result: 250 µA
